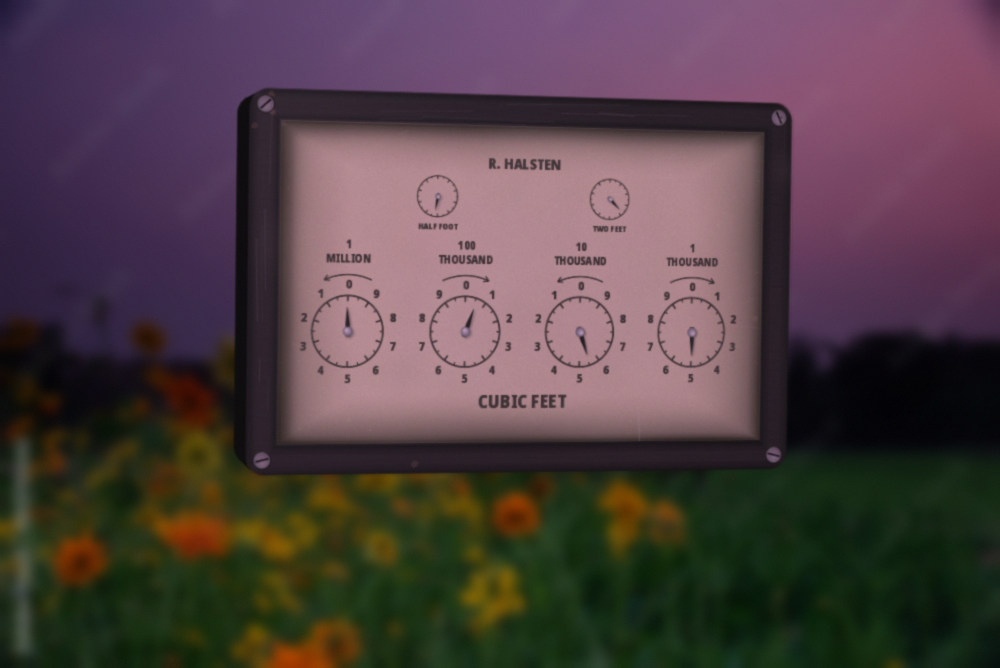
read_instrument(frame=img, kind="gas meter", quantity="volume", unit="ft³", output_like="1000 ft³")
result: 5500 ft³
